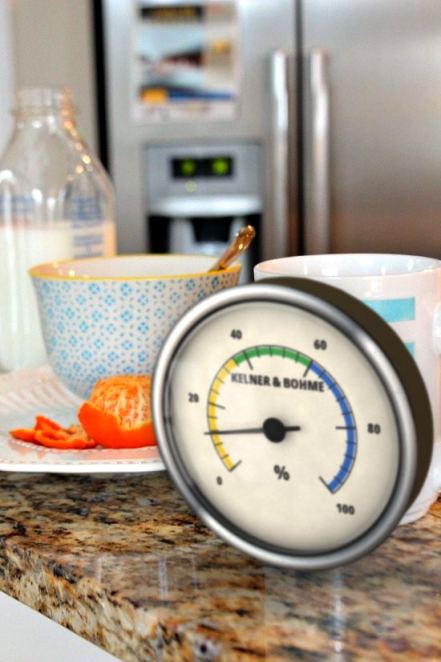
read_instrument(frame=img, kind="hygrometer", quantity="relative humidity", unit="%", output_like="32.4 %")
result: 12 %
